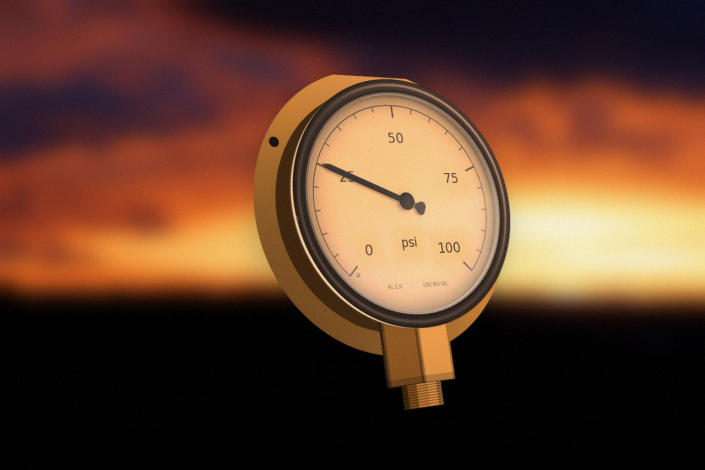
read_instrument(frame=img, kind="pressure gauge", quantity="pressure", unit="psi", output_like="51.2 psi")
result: 25 psi
